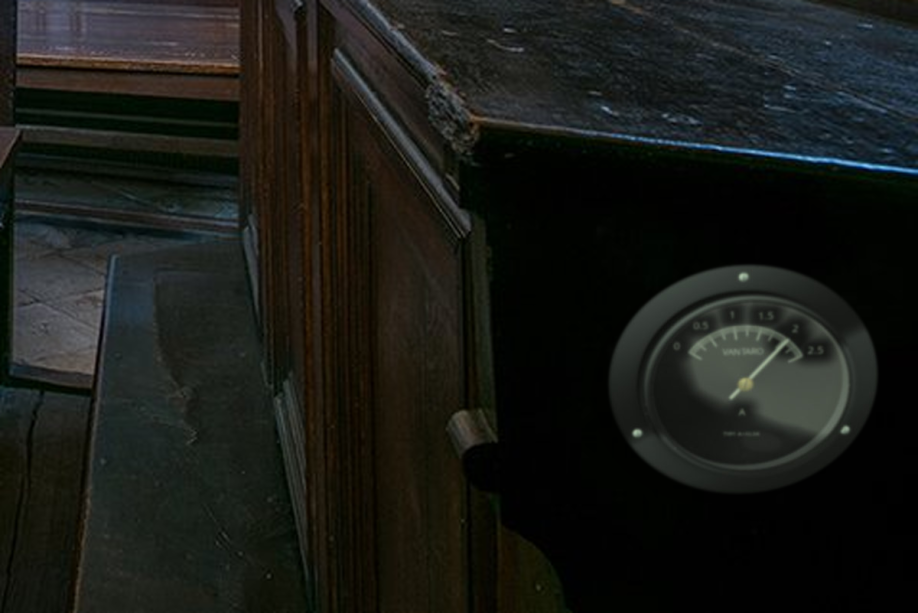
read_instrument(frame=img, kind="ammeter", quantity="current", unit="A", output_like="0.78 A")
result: 2 A
